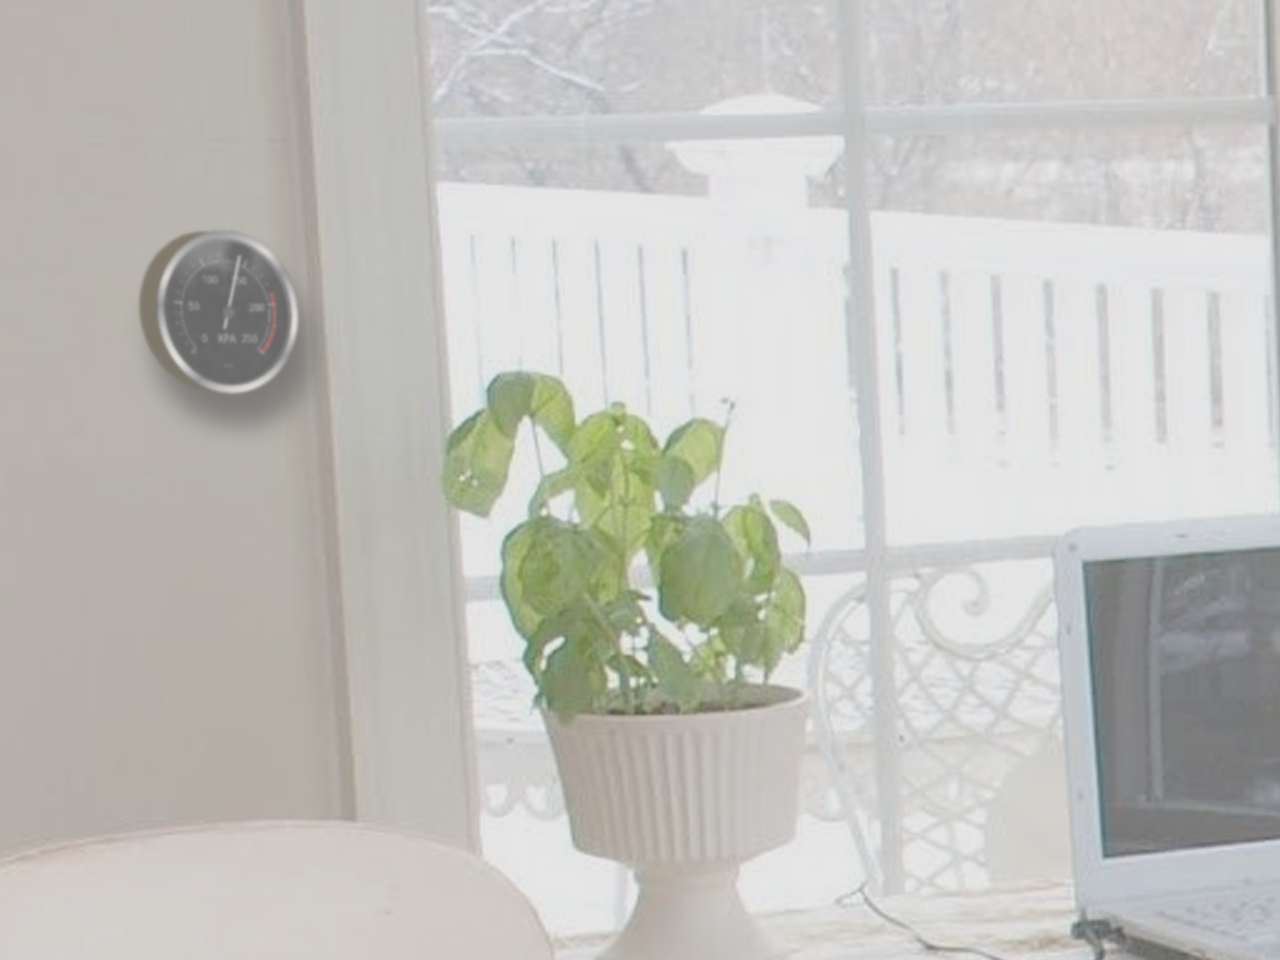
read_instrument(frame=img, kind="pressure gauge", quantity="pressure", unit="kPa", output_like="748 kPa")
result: 140 kPa
